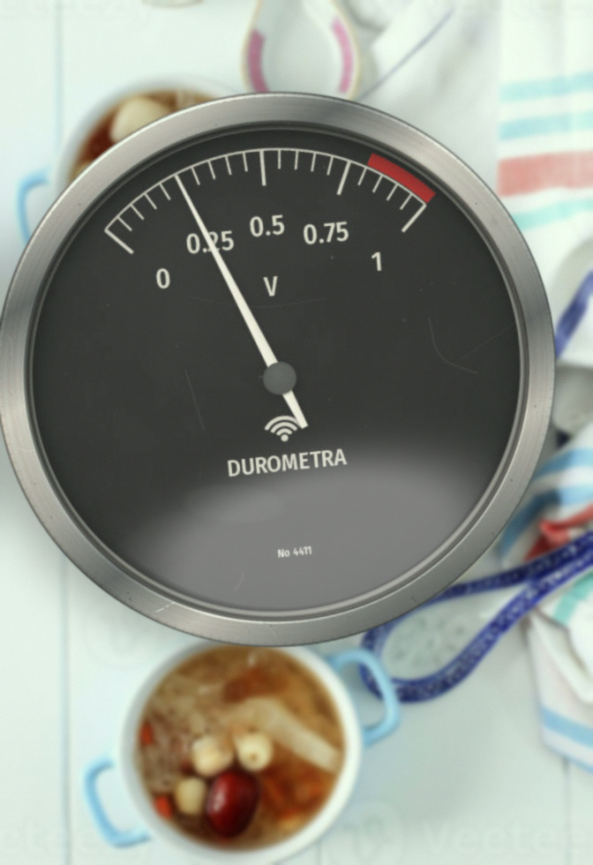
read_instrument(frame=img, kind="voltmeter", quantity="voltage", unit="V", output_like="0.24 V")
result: 0.25 V
